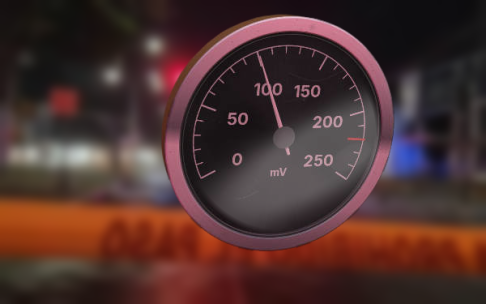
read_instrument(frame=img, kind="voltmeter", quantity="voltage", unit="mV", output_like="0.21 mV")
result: 100 mV
